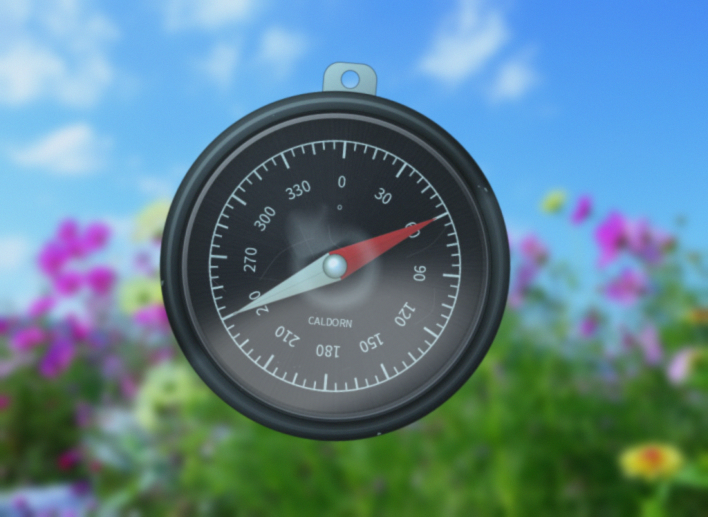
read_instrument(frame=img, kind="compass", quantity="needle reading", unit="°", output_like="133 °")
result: 60 °
